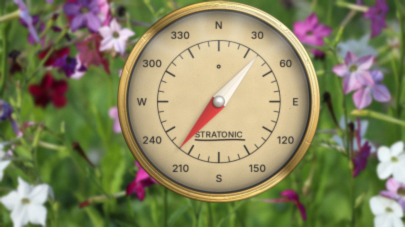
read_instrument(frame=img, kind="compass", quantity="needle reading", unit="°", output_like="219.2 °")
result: 220 °
